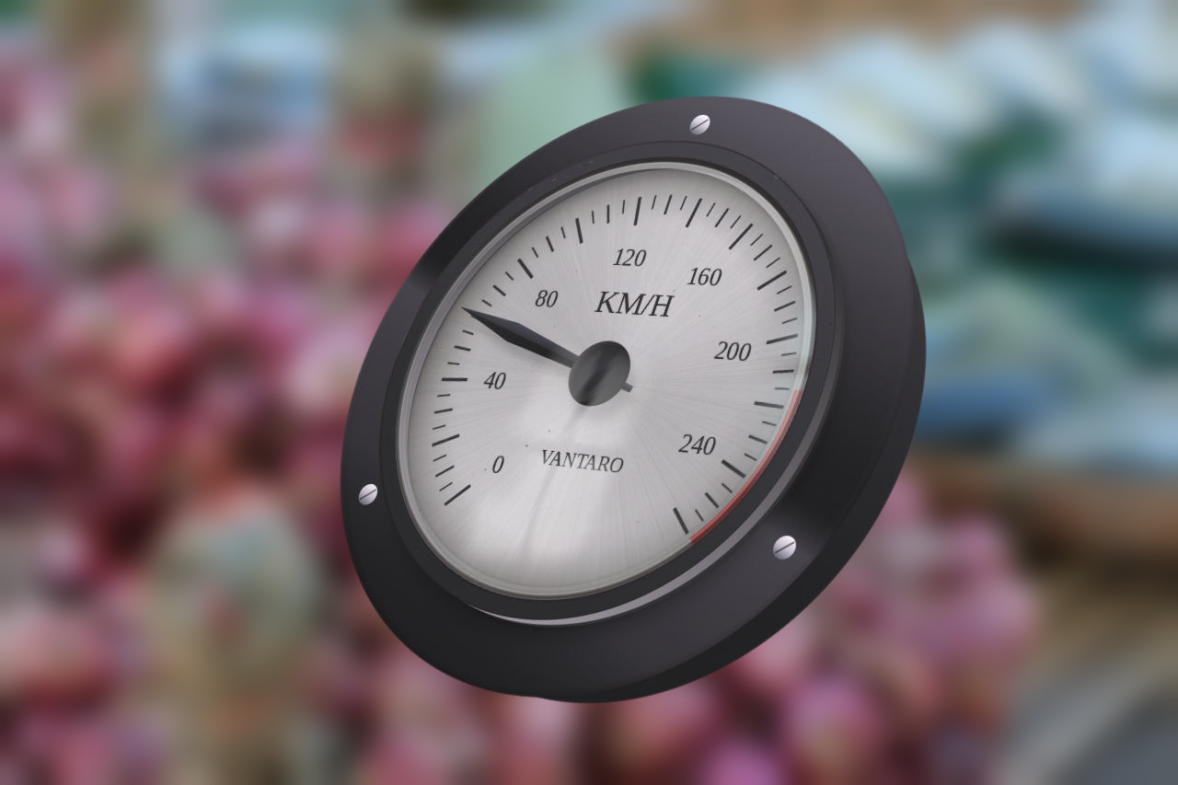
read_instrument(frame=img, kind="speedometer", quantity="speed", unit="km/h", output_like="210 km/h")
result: 60 km/h
